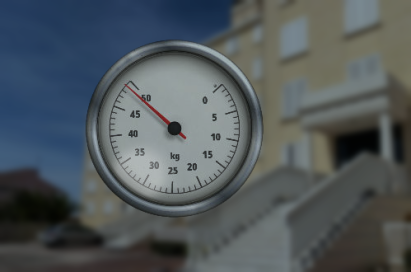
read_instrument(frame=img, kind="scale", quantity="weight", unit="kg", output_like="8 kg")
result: 49 kg
